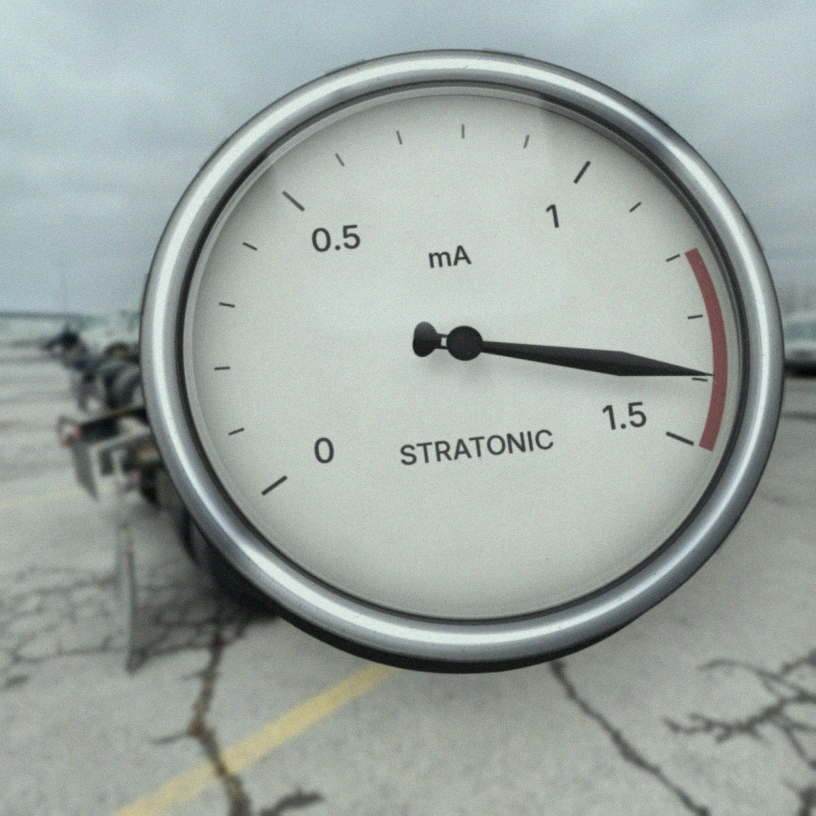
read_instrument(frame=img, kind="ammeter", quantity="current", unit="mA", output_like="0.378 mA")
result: 1.4 mA
